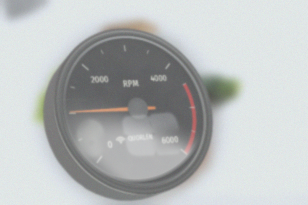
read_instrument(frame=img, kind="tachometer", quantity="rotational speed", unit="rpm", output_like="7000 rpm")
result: 1000 rpm
